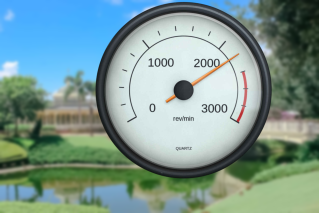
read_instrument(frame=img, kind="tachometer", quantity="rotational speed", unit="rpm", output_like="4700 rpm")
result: 2200 rpm
